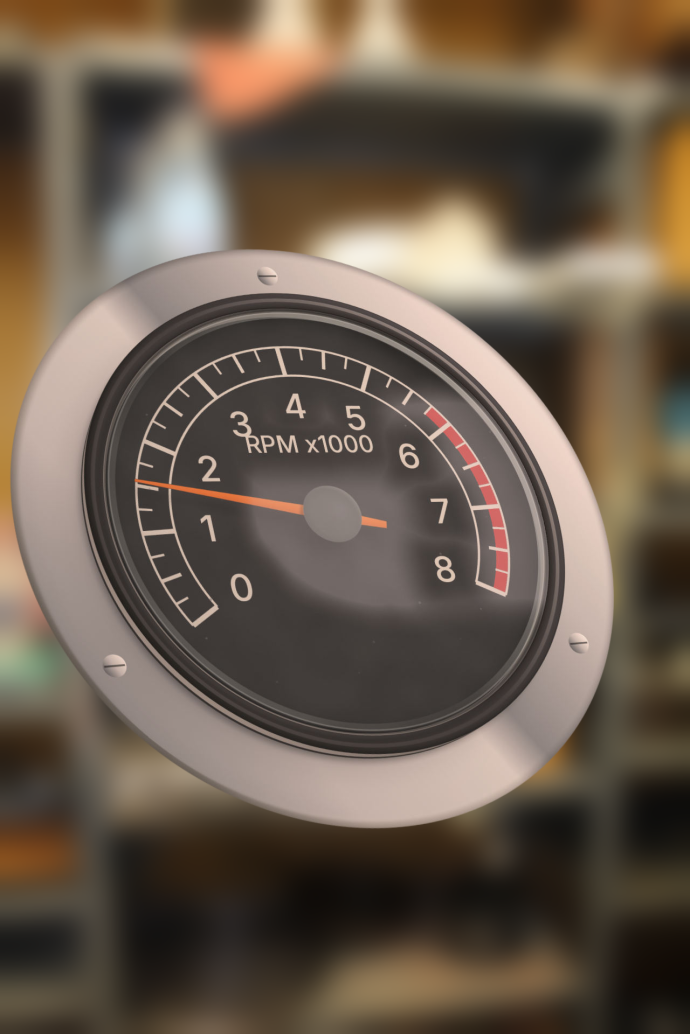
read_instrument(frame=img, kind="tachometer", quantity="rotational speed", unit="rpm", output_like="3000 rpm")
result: 1500 rpm
